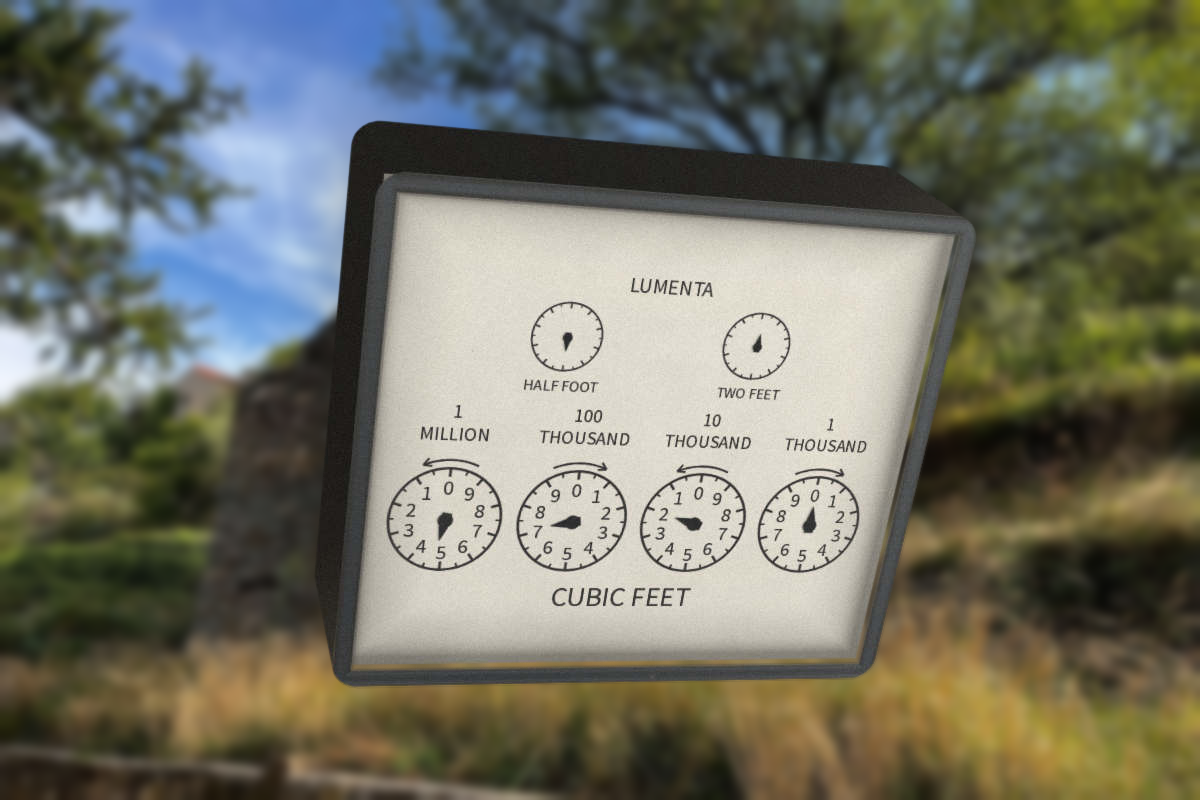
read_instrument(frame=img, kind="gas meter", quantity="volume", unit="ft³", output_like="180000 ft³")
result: 472000 ft³
